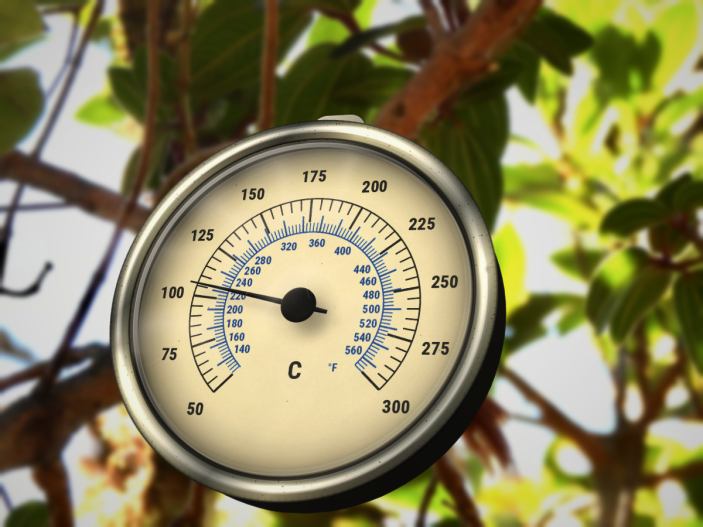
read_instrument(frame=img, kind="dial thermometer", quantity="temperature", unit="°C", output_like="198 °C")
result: 105 °C
